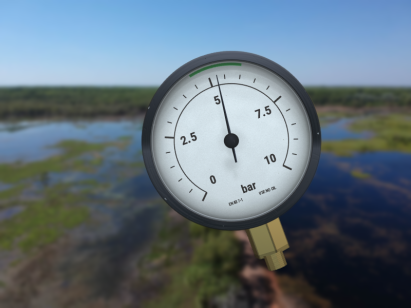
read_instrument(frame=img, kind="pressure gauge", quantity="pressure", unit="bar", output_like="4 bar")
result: 5.25 bar
